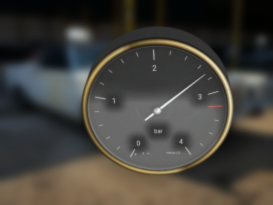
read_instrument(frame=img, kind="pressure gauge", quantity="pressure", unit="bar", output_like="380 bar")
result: 2.7 bar
